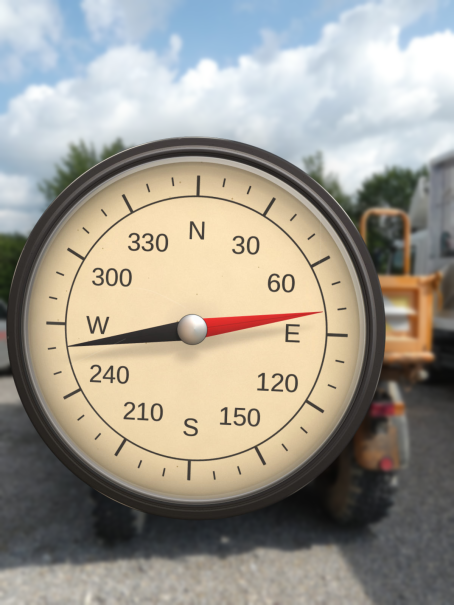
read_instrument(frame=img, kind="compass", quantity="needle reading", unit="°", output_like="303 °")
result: 80 °
